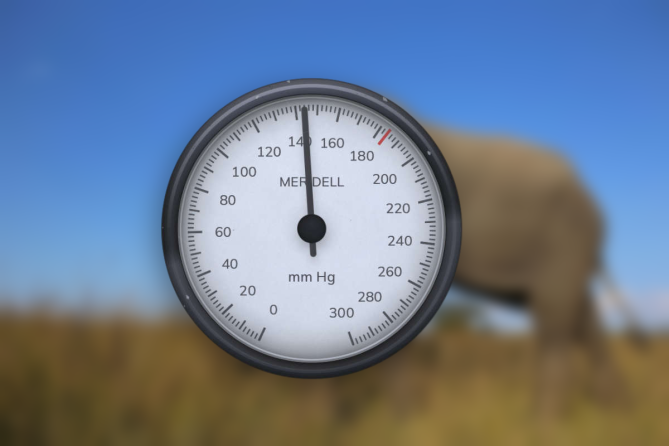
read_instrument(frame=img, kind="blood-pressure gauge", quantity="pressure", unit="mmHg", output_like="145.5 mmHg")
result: 144 mmHg
